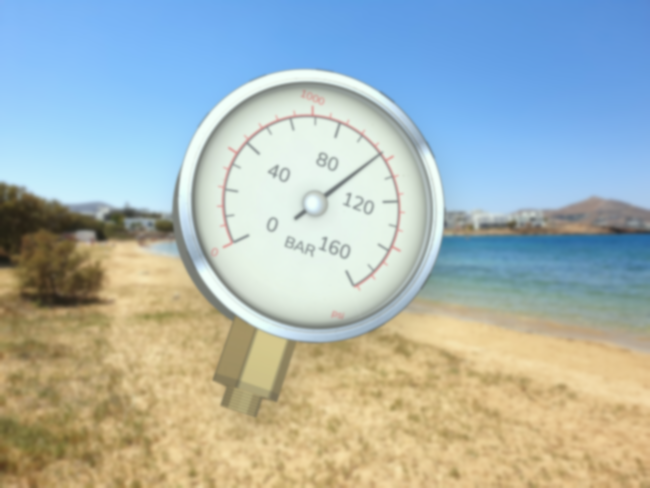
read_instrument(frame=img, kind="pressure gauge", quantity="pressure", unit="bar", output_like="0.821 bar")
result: 100 bar
